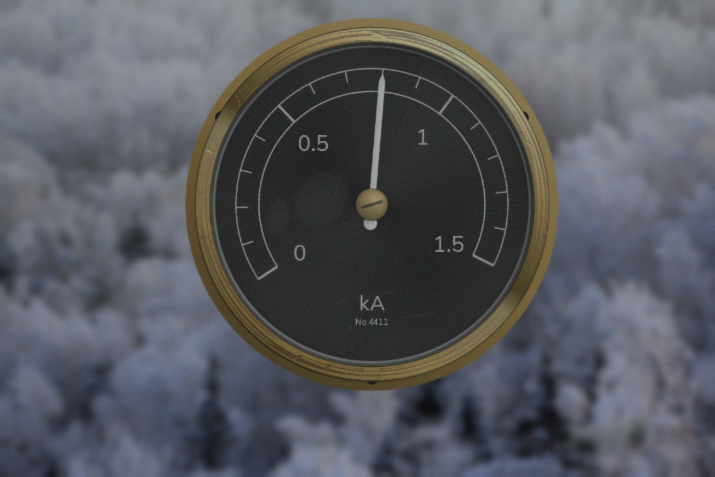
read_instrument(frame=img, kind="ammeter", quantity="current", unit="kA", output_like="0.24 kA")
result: 0.8 kA
